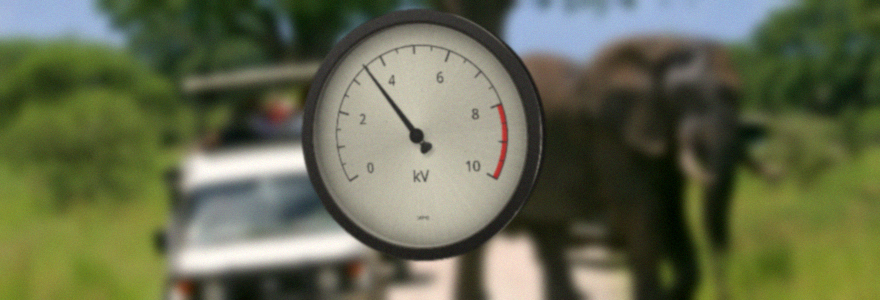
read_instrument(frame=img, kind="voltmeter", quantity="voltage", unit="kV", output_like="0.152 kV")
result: 3.5 kV
